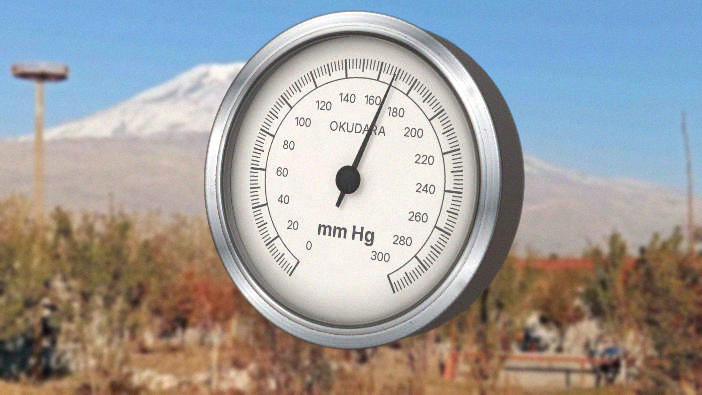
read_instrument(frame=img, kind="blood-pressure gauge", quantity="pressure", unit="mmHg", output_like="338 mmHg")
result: 170 mmHg
